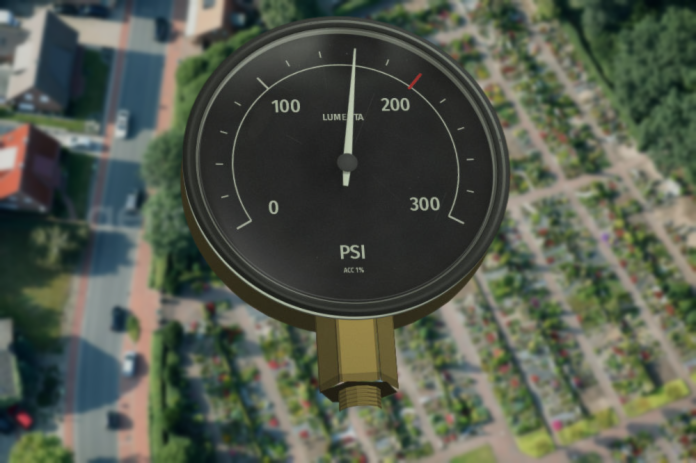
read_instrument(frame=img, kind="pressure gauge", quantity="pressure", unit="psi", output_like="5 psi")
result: 160 psi
